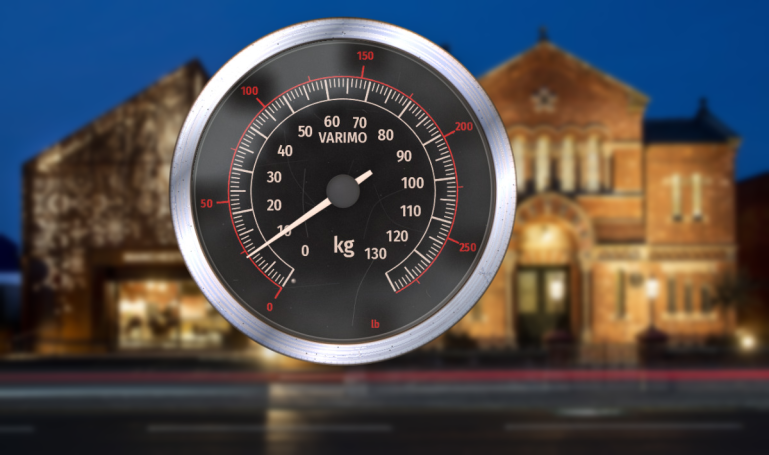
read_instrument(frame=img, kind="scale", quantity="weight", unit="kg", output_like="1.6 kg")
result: 10 kg
